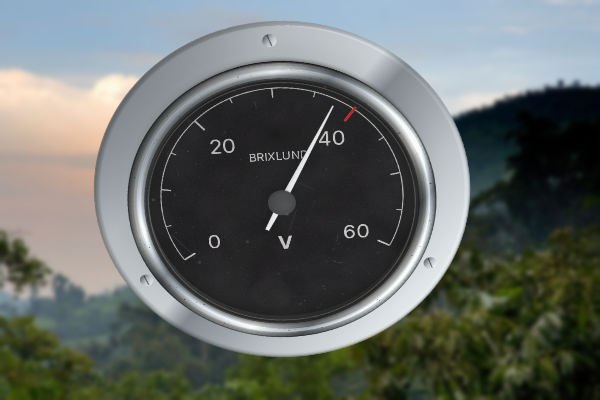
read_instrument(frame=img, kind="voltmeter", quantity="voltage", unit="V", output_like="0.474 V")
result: 37.5 V
